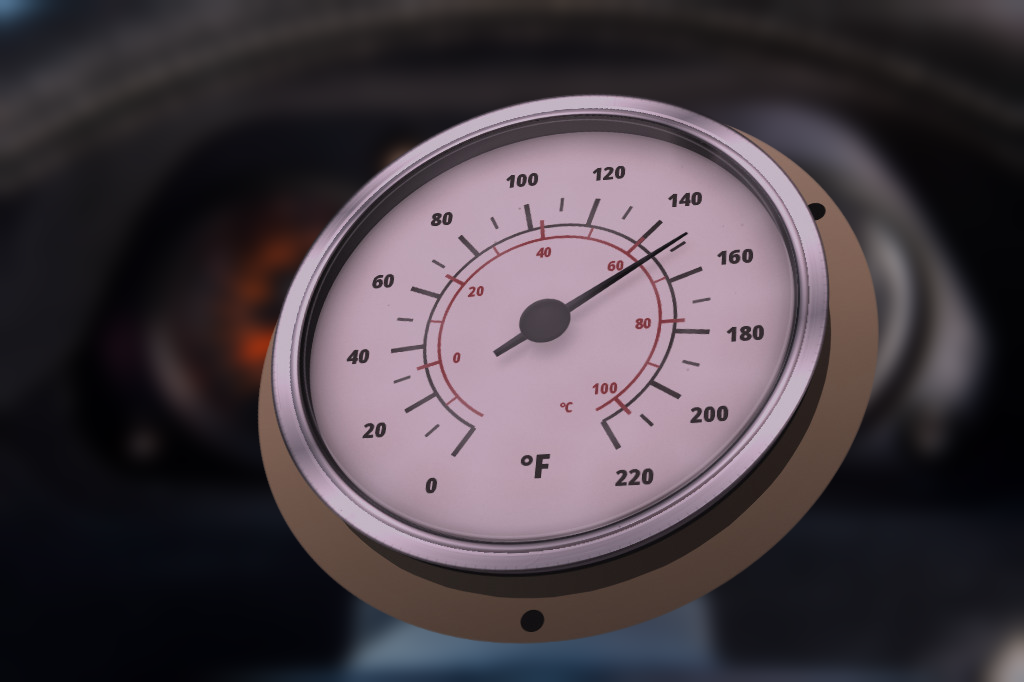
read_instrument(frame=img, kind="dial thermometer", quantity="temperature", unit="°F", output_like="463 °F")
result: 150 °F
